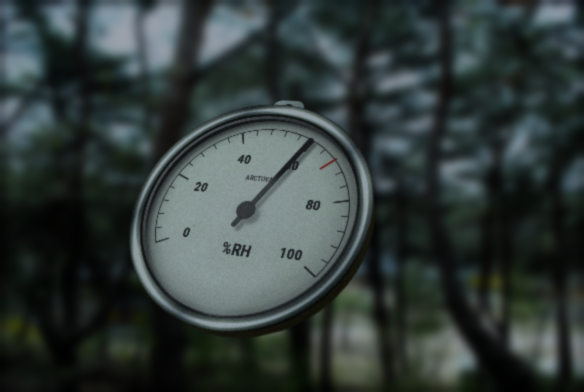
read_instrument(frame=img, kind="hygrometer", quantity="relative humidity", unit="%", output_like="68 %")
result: 60 %
